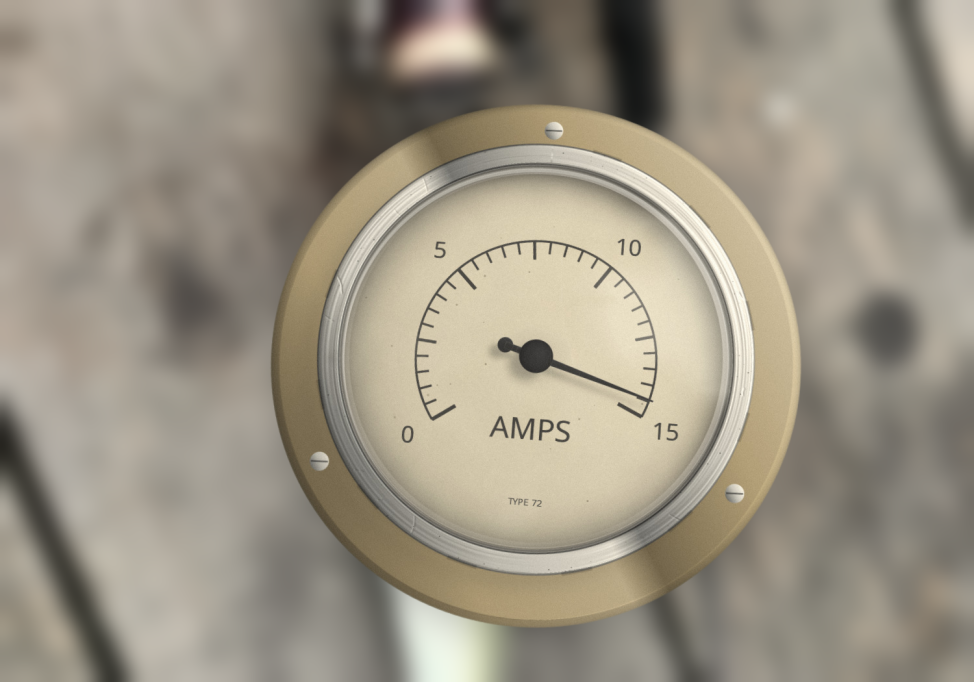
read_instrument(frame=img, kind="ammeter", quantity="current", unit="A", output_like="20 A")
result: 14.5 A
